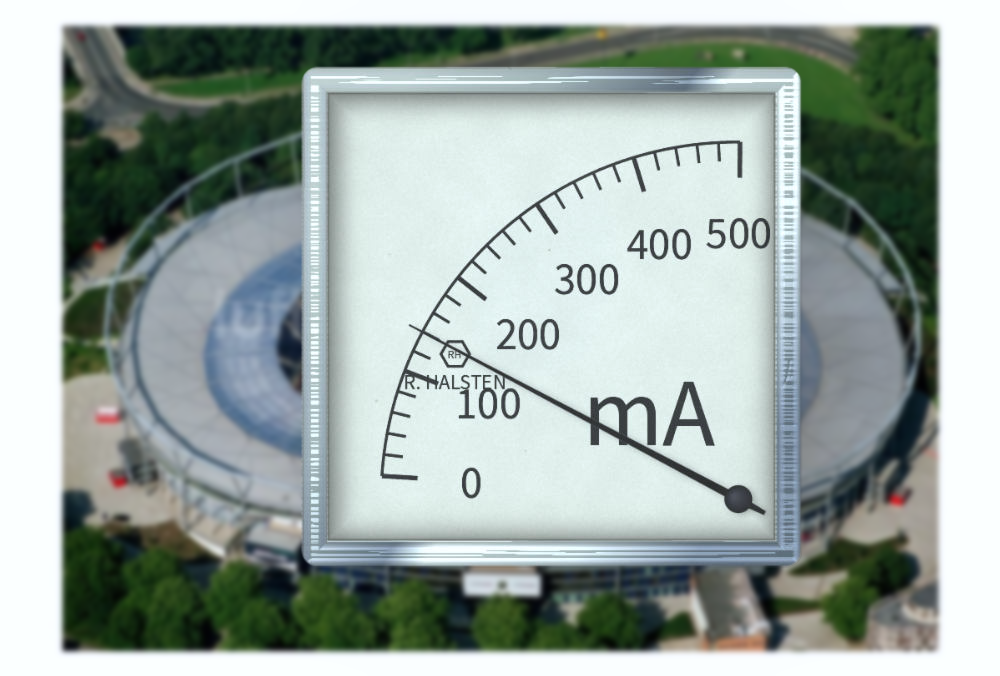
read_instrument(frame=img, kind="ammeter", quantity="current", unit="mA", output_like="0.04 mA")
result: 140 mA
